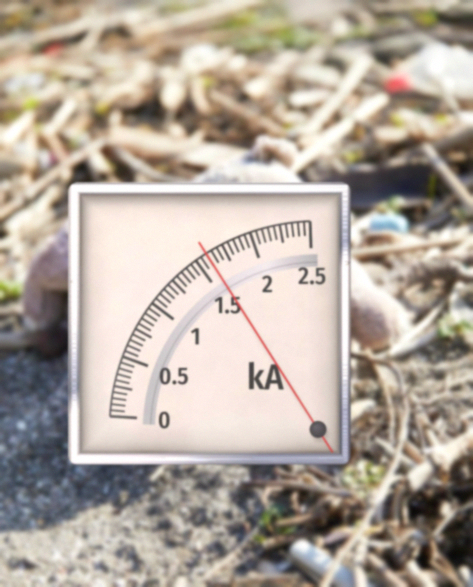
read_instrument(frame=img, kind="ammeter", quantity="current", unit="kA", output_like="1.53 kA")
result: 1.6 kA
